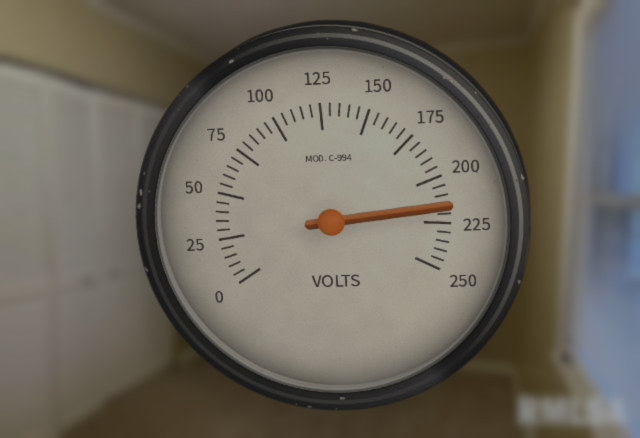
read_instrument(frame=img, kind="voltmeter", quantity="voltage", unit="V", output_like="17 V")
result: 215 V
